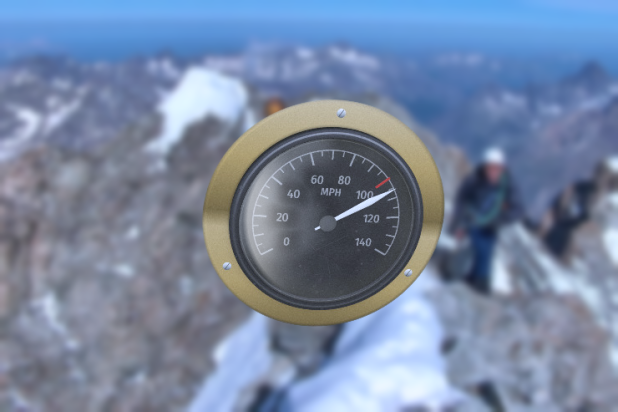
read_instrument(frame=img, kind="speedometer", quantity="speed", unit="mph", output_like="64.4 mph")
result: 105 mph
